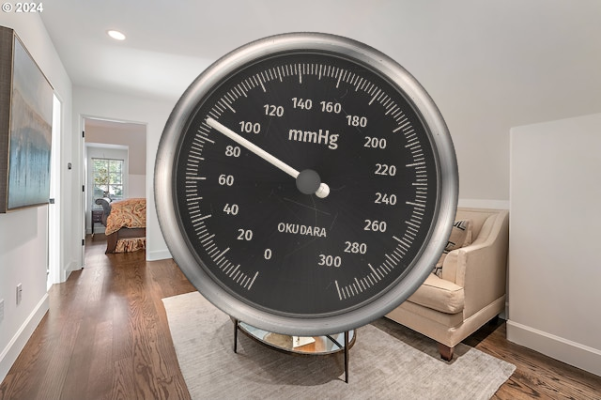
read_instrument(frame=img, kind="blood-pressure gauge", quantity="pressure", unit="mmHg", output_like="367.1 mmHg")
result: 88 mmHg
